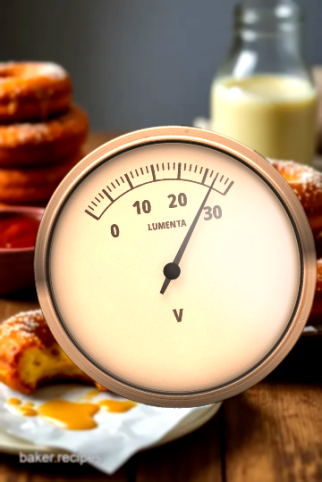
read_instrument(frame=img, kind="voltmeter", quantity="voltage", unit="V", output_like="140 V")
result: 27 V
